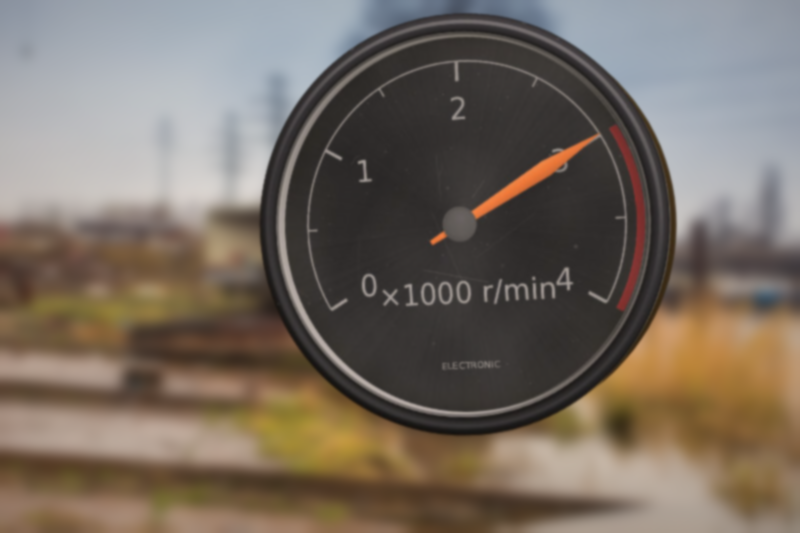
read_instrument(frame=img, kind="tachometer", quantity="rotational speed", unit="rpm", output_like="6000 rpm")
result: 3000 rpm
